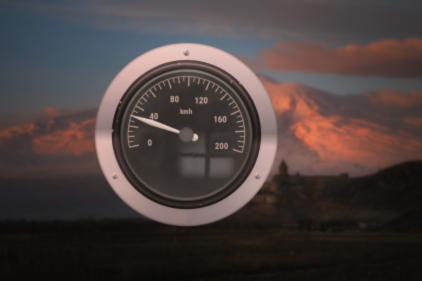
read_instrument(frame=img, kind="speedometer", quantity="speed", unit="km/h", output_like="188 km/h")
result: 30 km/h
